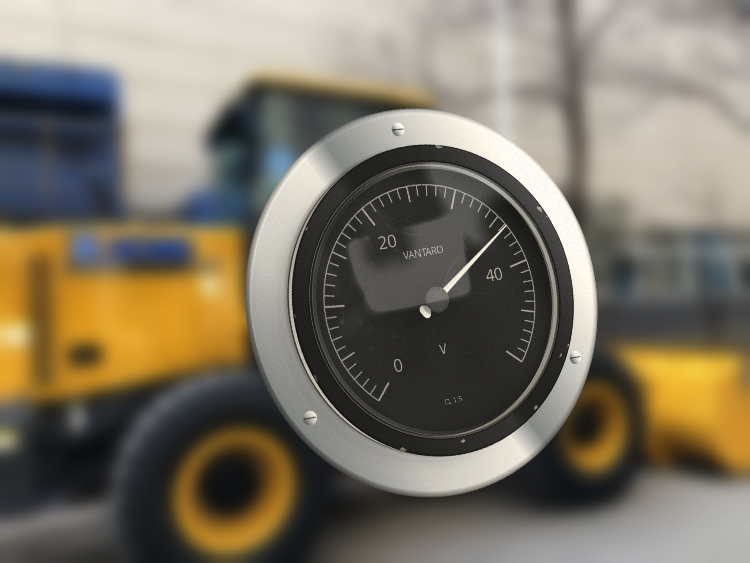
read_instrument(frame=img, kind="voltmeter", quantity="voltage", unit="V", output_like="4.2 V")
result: 36 V
